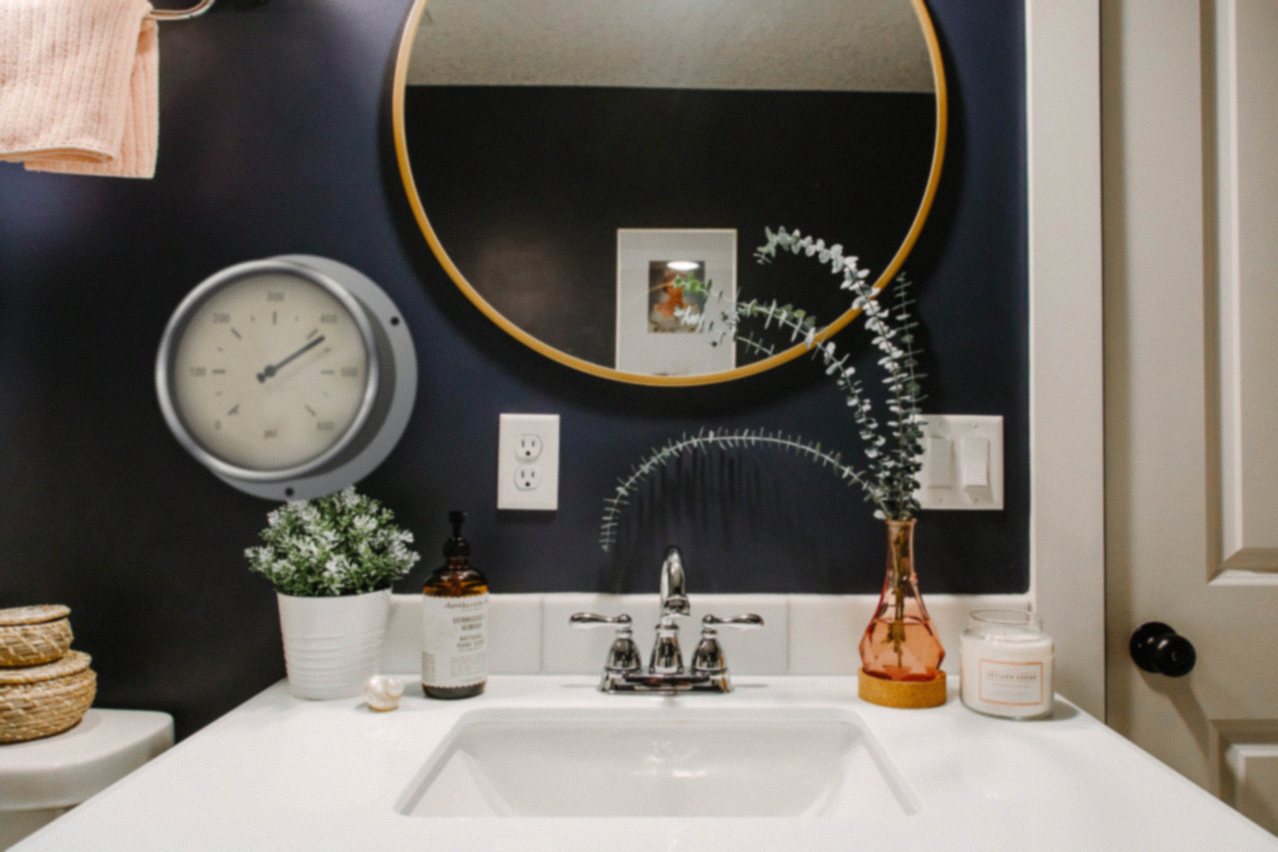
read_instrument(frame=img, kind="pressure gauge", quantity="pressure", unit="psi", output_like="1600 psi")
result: 425 psi
